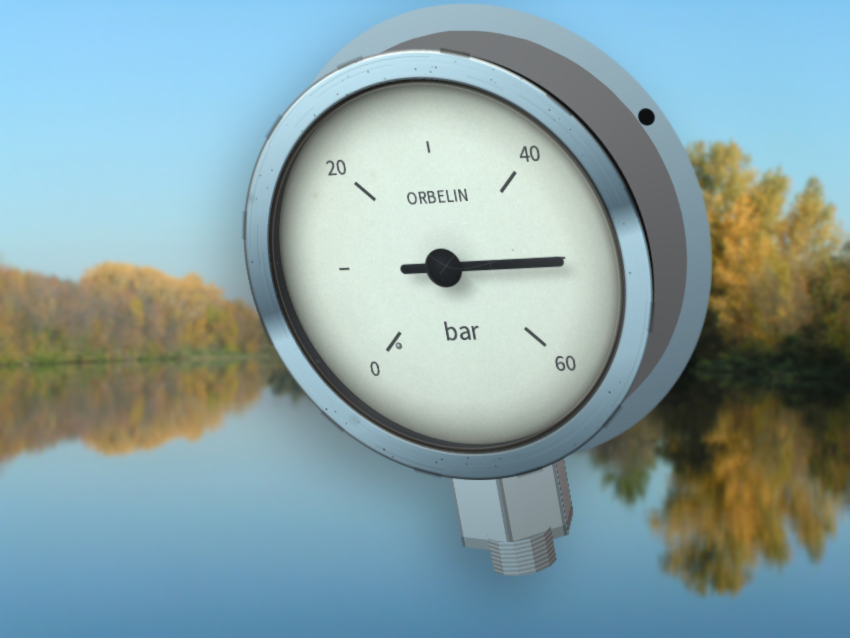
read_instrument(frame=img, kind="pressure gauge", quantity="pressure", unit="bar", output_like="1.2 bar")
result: 50 bar
